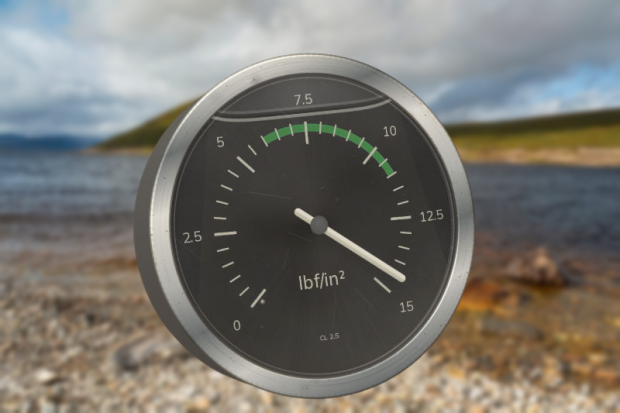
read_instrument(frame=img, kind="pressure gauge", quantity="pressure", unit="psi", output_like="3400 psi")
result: 14.5 psi
